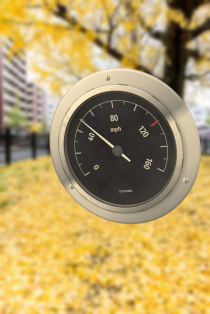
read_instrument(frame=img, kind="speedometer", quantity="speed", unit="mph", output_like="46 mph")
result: 50 mph
